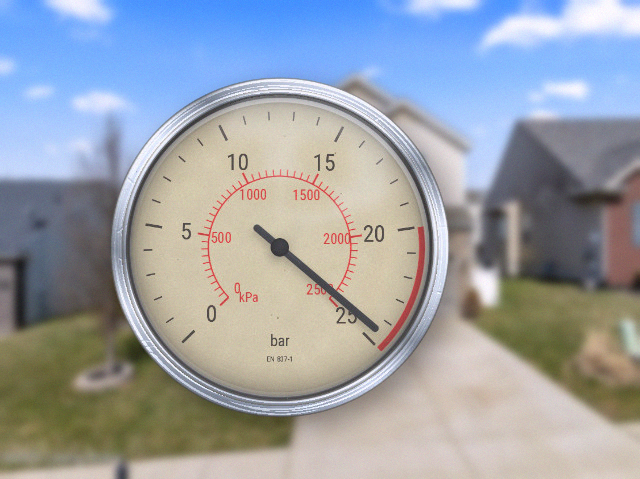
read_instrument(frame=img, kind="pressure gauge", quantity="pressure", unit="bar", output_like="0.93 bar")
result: 24.5 bar
